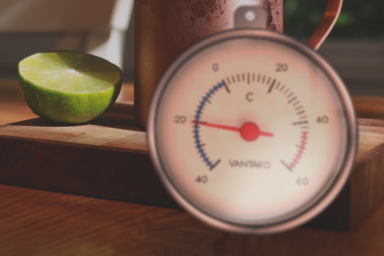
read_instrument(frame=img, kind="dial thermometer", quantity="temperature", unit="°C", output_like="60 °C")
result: -20 °C
